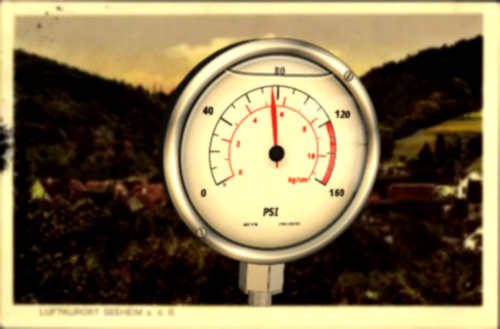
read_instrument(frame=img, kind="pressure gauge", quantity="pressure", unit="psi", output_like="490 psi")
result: 75 psi
